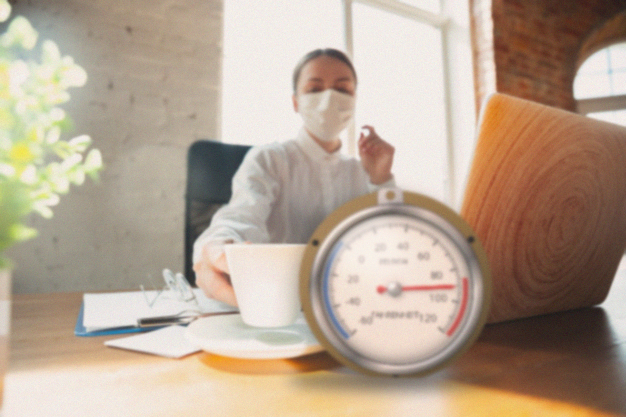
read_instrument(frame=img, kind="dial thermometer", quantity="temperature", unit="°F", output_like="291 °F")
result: 90 °F
